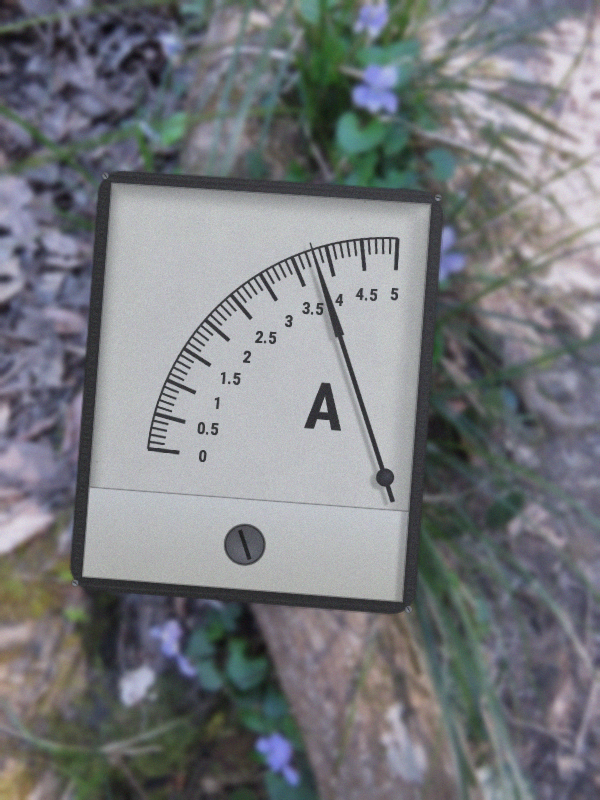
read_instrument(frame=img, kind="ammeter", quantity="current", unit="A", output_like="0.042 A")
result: 3.8 A
